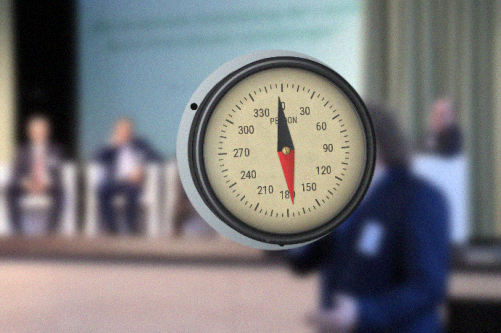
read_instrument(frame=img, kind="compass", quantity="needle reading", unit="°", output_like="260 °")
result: 175 °
